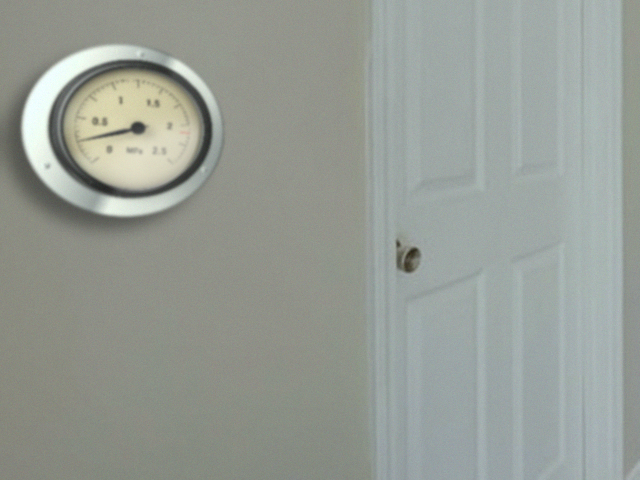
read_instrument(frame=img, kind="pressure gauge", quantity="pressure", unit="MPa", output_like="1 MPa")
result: 0.25 MPa
